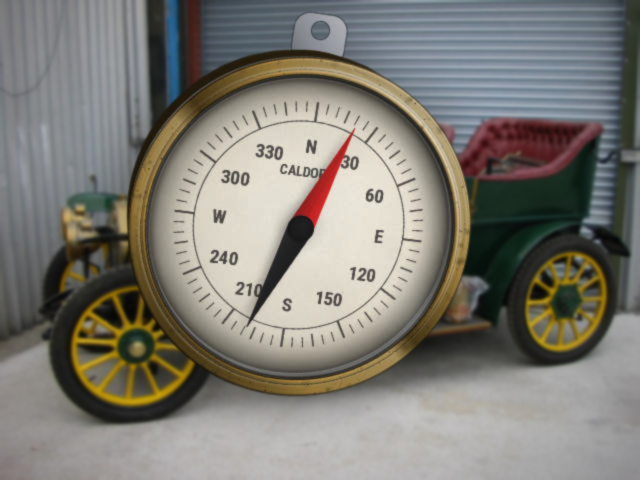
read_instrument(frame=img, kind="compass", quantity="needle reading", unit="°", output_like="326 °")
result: 20 °
